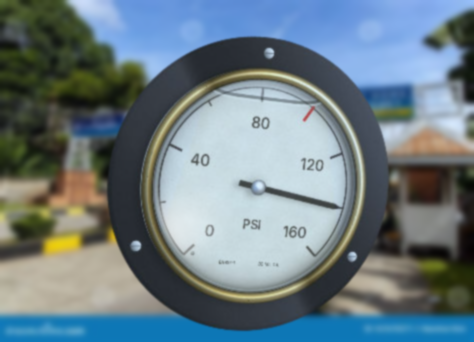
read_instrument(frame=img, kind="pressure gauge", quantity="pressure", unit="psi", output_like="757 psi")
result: 140 psi
